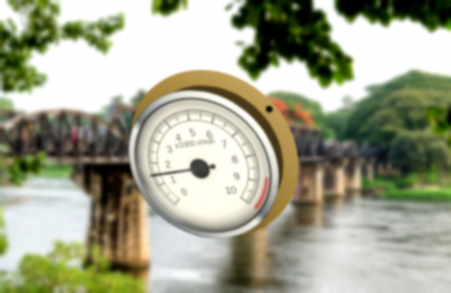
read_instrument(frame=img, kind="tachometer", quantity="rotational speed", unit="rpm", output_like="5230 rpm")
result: 1500 rpm
